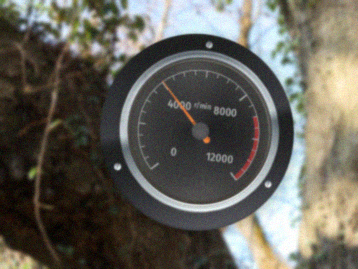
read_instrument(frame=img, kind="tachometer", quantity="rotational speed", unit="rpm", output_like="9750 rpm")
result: 4000 rpm
